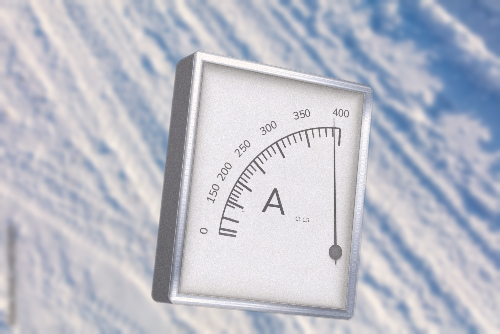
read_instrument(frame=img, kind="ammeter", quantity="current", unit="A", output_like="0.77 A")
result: 390 A
